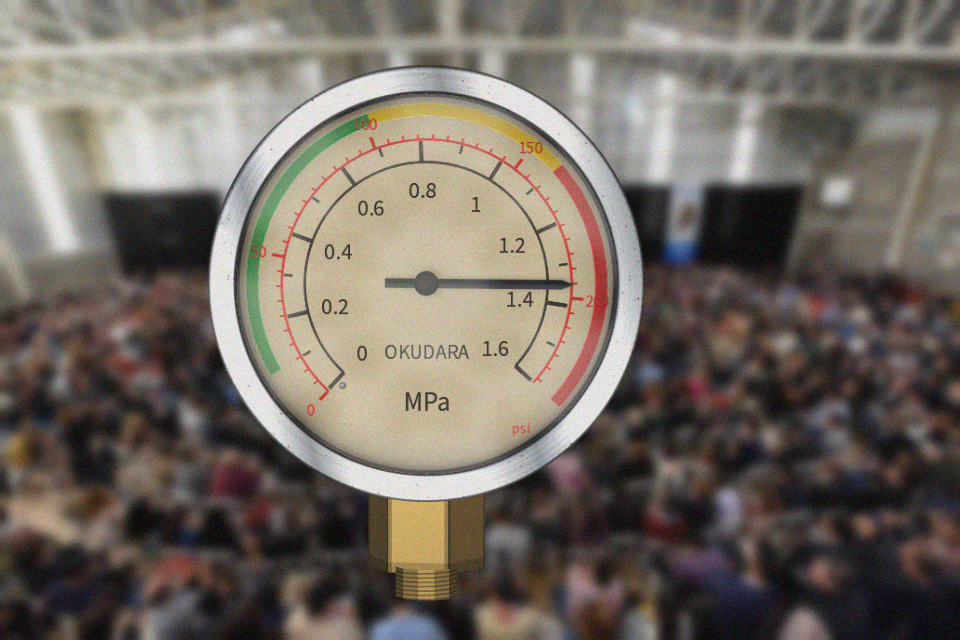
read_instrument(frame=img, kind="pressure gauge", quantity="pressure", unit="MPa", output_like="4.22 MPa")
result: 1.35 MPa
